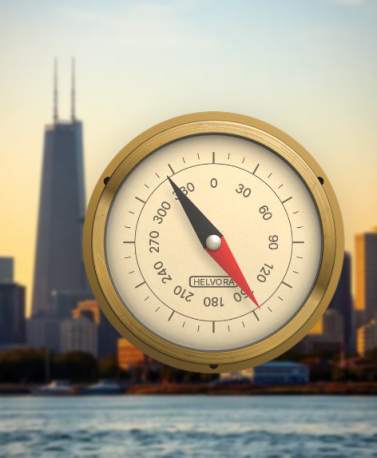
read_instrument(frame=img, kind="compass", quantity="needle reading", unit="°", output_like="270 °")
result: 145 °
